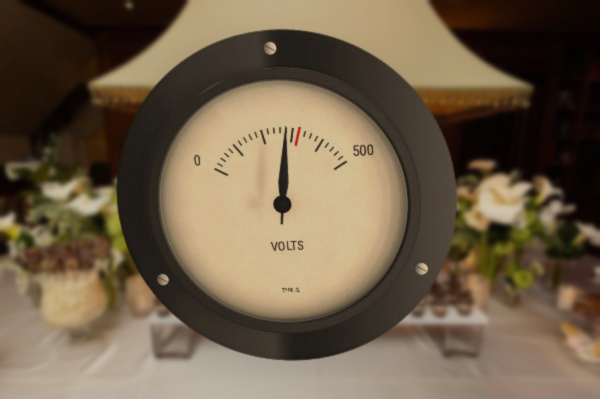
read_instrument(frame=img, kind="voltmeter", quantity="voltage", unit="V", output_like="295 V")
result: 280 V
